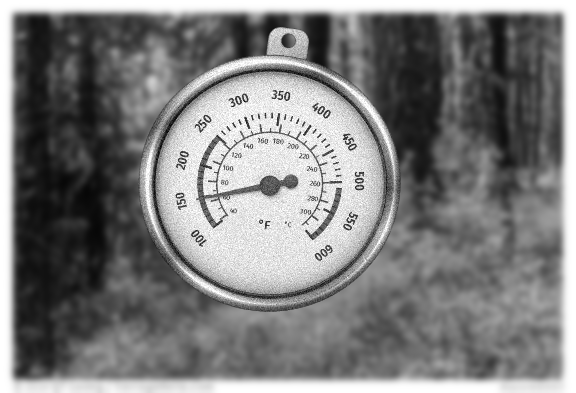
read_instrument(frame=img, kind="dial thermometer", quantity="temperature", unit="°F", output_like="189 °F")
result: 150 °F
